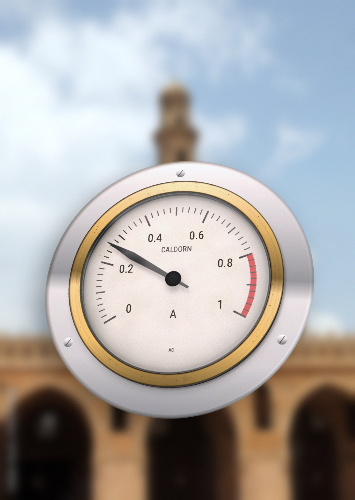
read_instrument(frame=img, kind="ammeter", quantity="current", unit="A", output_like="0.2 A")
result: 0.26 A
